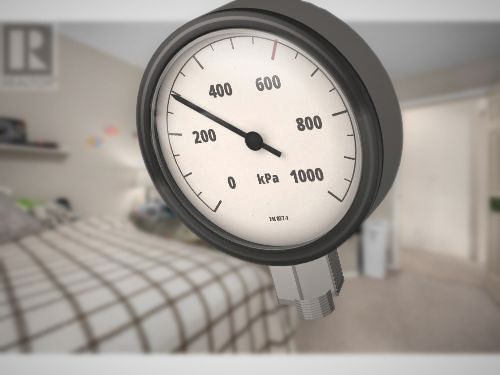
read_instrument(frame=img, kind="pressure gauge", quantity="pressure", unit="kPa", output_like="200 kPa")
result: 300 kPa
